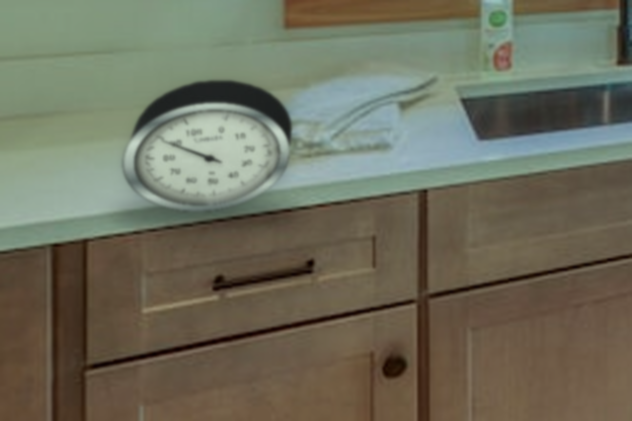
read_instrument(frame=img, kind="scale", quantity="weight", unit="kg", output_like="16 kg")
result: 90 kg
